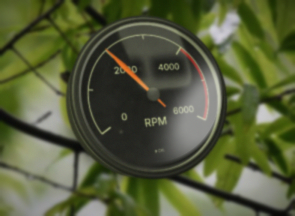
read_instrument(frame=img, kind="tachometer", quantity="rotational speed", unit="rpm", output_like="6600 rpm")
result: 2000 rpm
